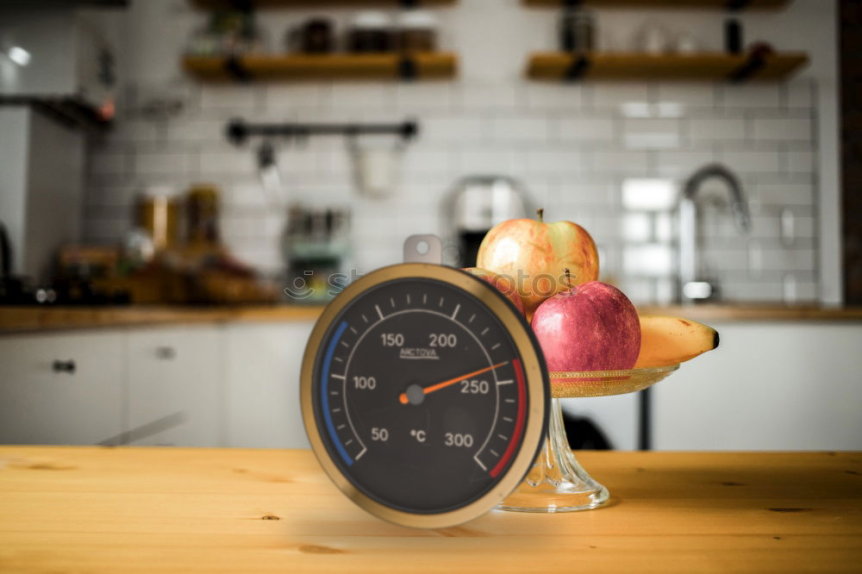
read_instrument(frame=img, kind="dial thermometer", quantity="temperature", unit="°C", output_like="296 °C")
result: 240 °C
